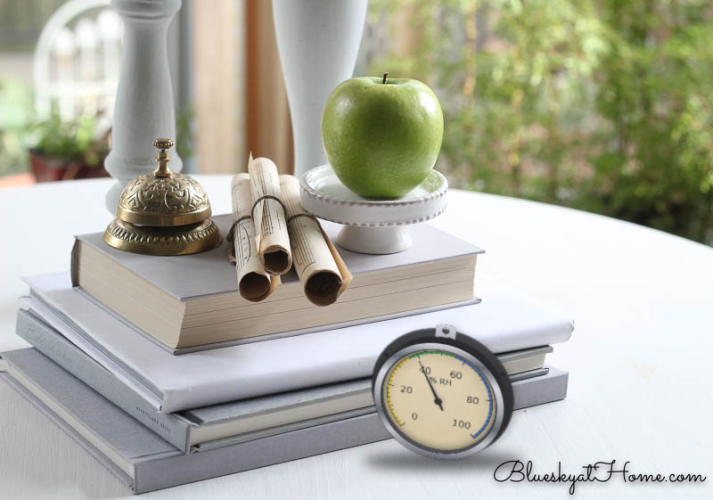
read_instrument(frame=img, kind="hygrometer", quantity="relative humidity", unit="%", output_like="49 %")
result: 40 %
